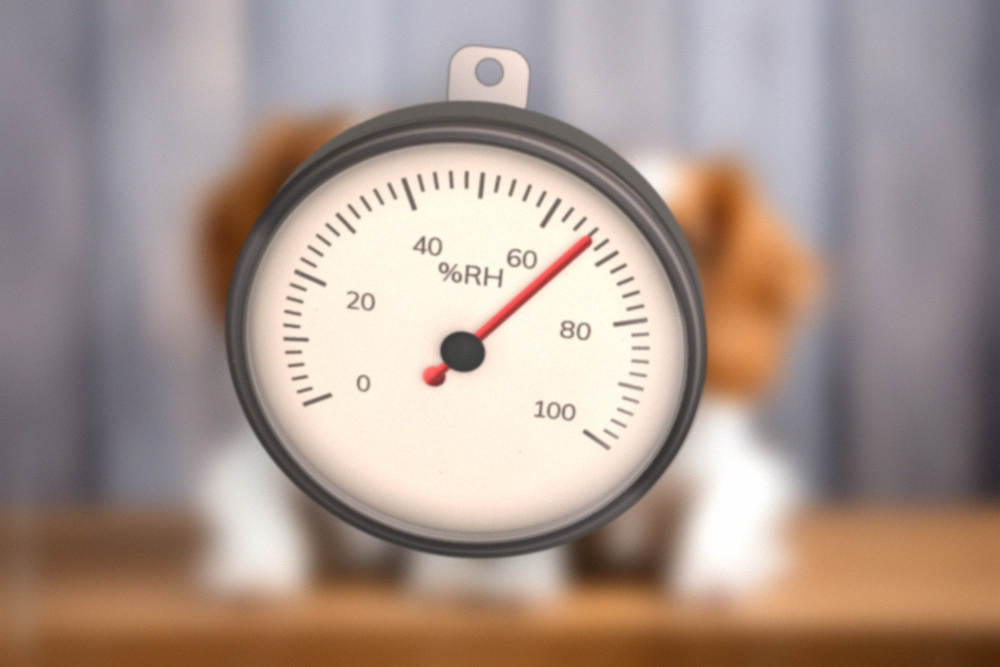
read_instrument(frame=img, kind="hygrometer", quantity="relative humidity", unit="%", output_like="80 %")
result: 66 %
